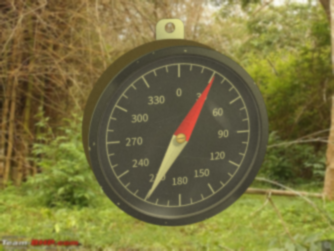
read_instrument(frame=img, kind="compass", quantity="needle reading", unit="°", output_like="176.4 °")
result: 30 °
